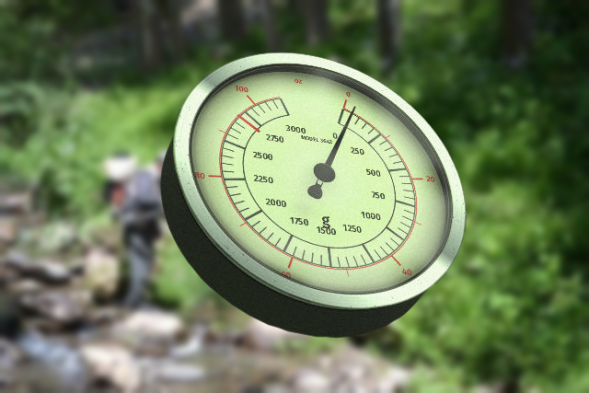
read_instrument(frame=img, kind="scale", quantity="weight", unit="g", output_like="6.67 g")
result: 50 g
